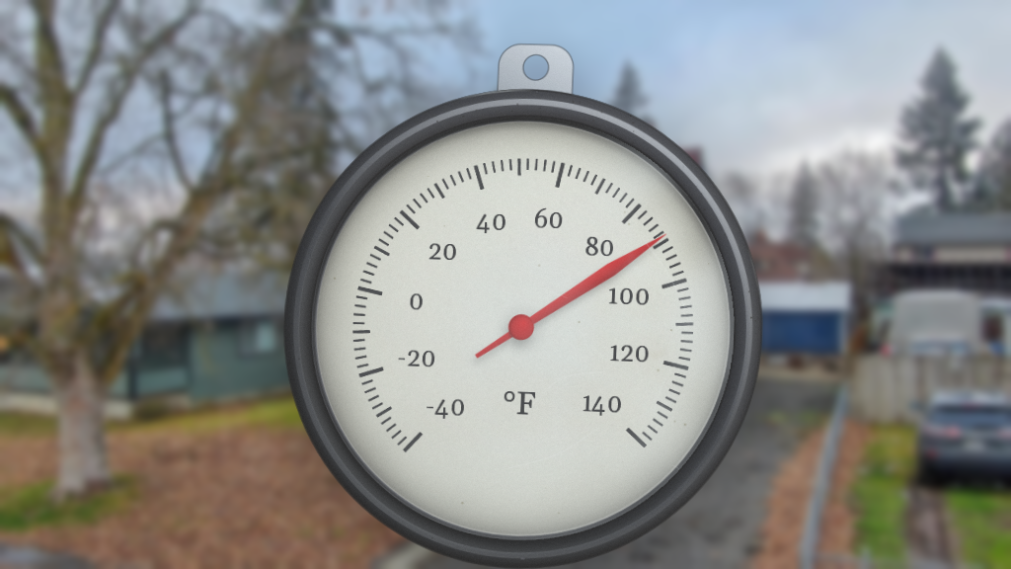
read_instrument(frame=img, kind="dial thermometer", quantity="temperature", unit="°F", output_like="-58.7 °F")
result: 89 °F
